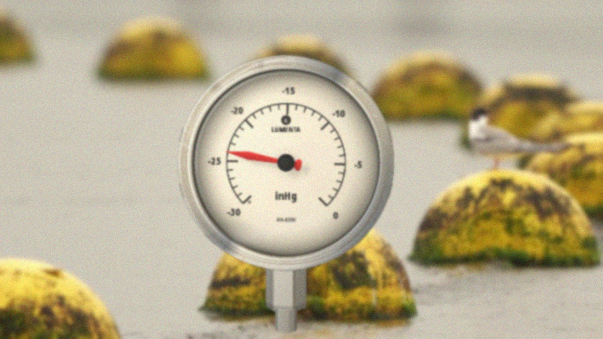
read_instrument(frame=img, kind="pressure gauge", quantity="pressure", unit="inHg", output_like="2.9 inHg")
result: -24 inHg
